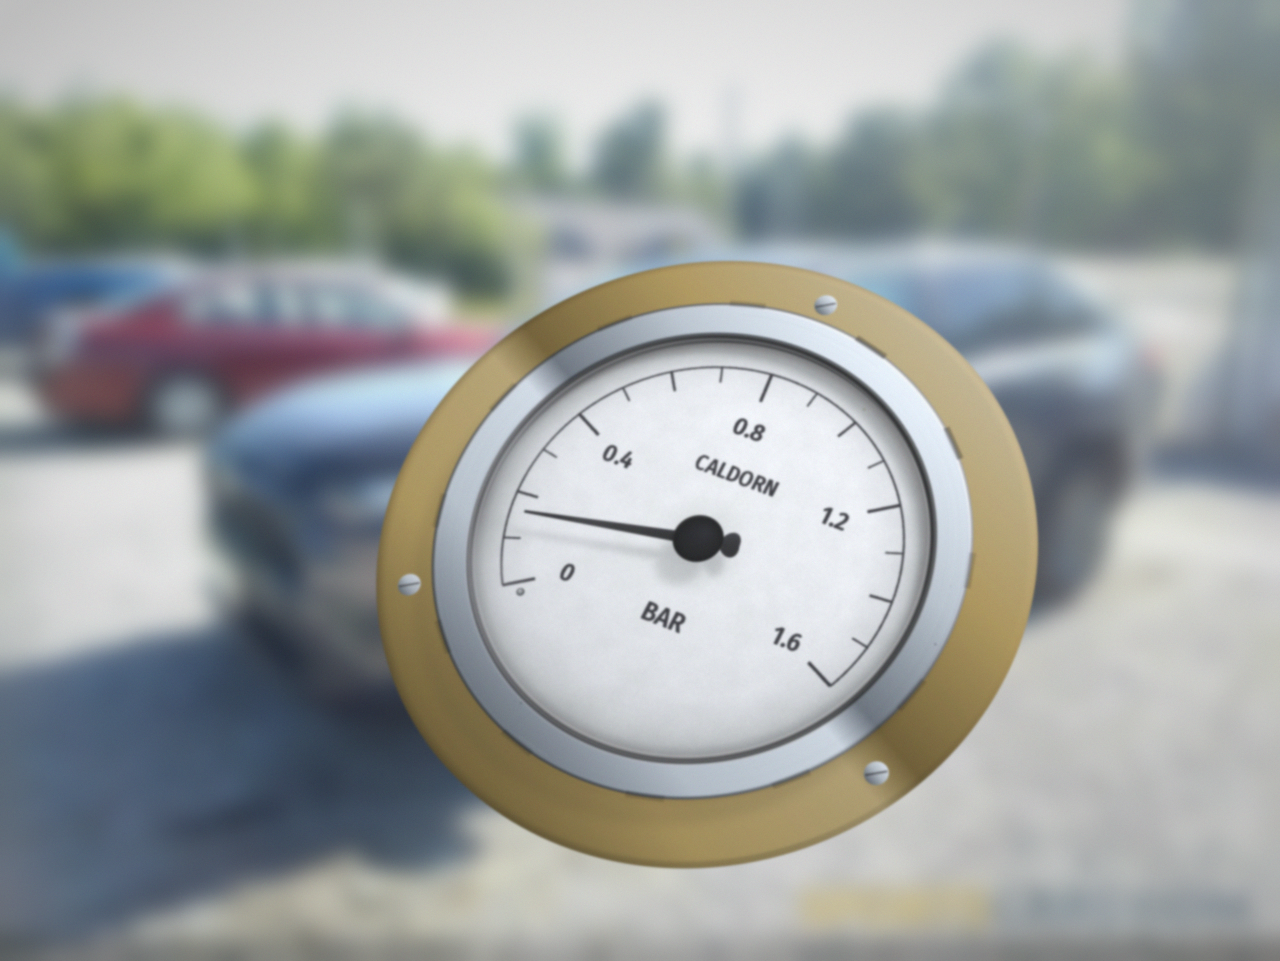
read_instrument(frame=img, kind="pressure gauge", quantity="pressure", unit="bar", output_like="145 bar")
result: 0.15 bar
